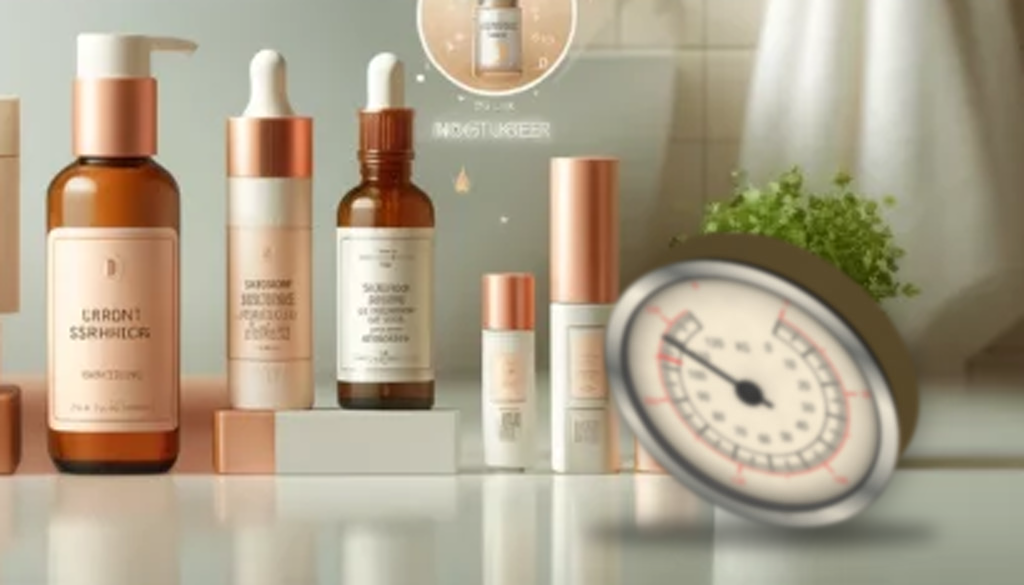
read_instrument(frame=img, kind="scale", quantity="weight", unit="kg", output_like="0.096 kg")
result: 110 kg
